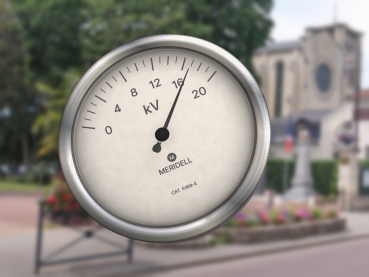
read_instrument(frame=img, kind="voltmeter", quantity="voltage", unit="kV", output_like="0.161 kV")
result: 17 kV
